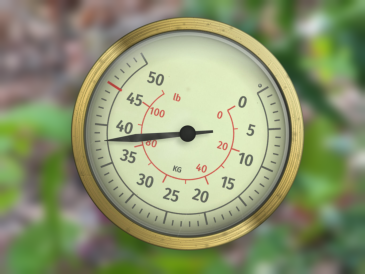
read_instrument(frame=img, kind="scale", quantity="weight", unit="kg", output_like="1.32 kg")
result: 38 kg
